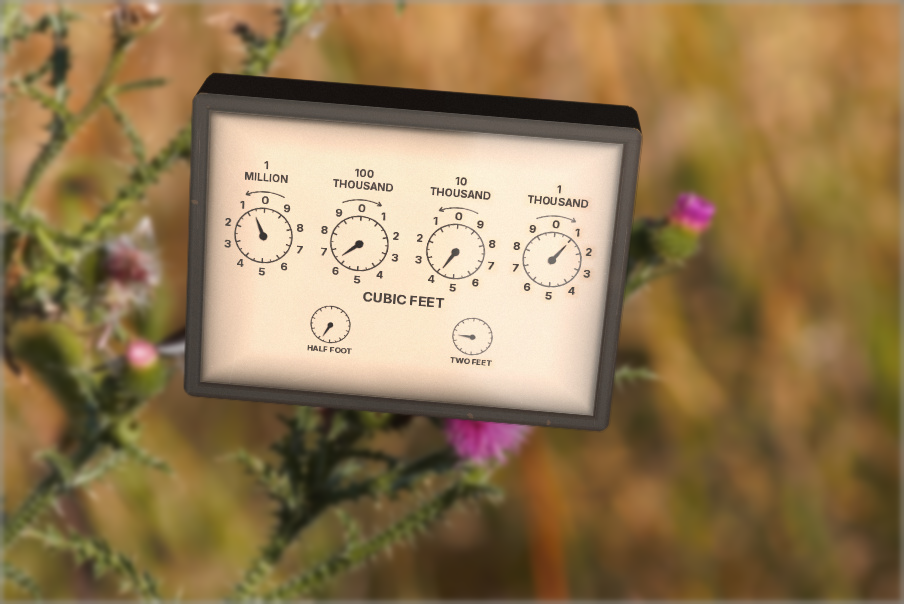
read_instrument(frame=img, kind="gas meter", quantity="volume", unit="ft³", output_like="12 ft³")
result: 64100 ft³
